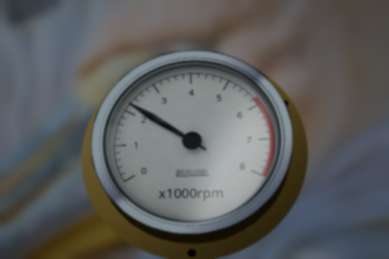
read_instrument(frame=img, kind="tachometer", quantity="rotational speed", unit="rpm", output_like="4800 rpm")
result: 2200 rpm
